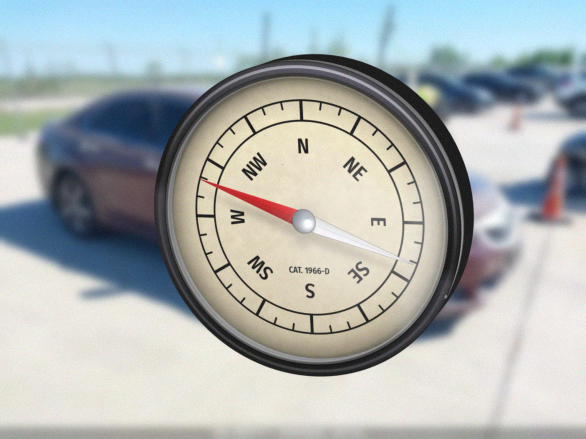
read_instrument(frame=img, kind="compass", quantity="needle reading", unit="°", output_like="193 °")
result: 290 °
